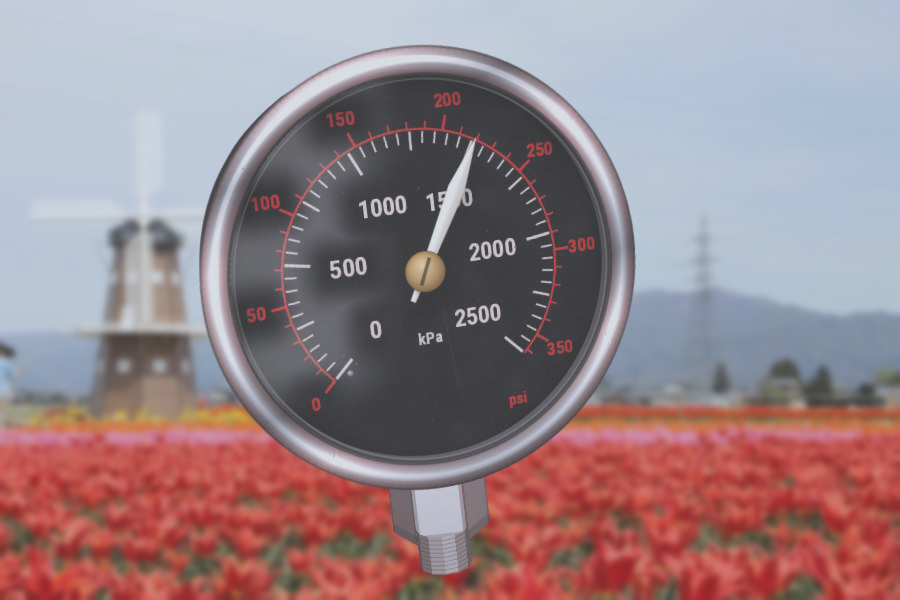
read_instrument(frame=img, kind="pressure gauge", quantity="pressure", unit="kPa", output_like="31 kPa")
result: 1500 kPa
